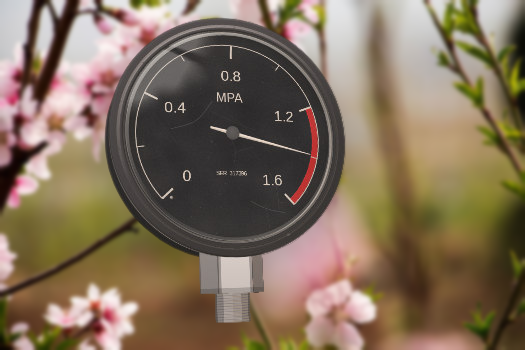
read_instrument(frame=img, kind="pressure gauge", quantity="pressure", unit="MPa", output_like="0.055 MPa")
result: 1.4 MPa
